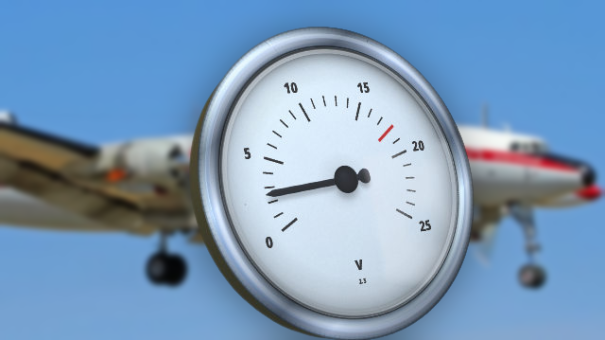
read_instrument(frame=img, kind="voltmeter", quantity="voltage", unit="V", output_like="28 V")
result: 2.5 V
